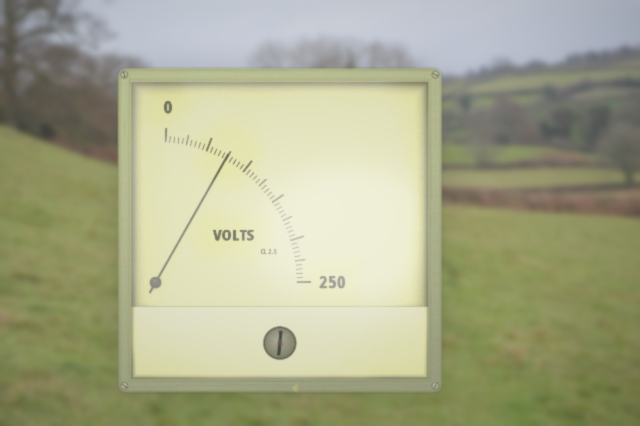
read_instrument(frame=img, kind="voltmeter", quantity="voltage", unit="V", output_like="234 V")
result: 75 V
